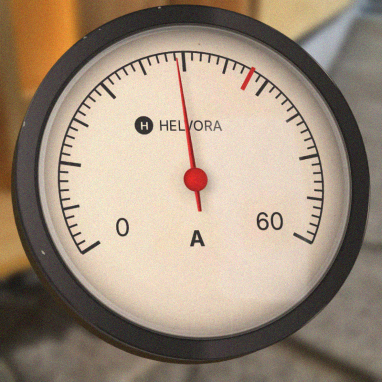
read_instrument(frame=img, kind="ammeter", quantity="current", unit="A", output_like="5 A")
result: 29 A
